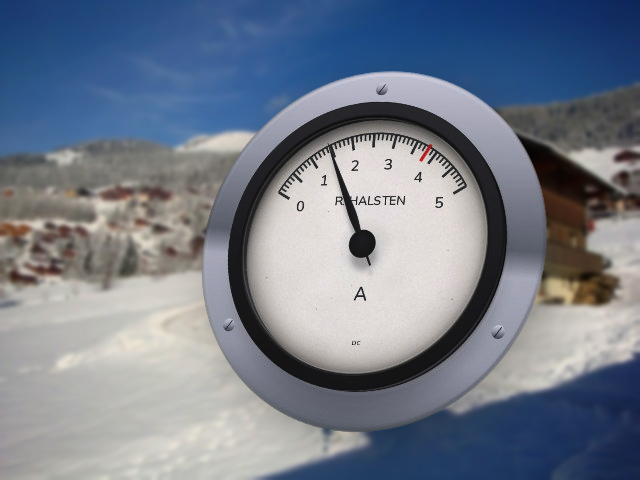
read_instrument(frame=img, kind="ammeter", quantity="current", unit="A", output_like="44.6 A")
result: 1.5 A
